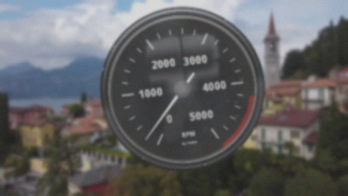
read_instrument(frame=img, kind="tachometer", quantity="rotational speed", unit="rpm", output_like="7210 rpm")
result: 200 rpm
